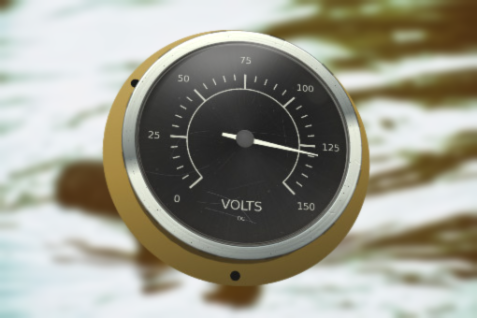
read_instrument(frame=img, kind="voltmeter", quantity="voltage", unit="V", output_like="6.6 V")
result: 130 V
